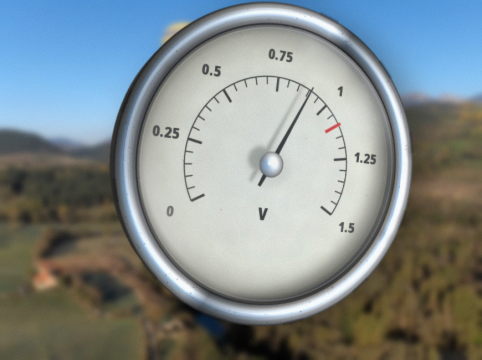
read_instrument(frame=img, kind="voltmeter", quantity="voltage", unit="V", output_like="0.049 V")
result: 0.9 V
